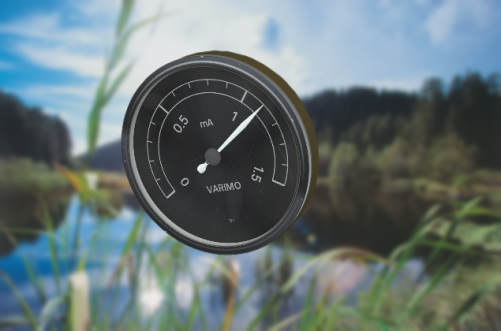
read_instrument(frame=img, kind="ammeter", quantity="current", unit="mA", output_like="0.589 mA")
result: 1.1 mA
